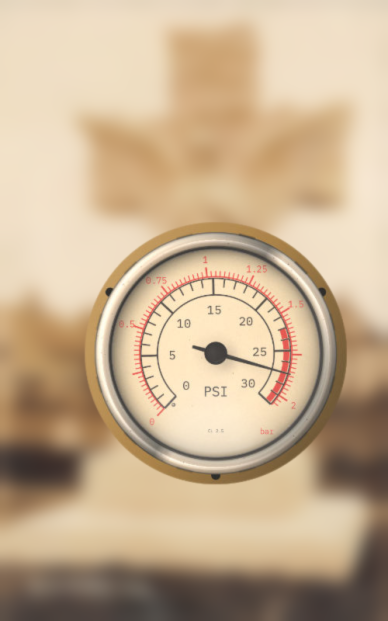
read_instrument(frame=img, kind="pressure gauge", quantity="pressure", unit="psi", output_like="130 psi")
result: 27 psi
